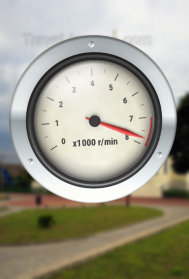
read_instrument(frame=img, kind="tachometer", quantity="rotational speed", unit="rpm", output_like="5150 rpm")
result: 7750 rpm
